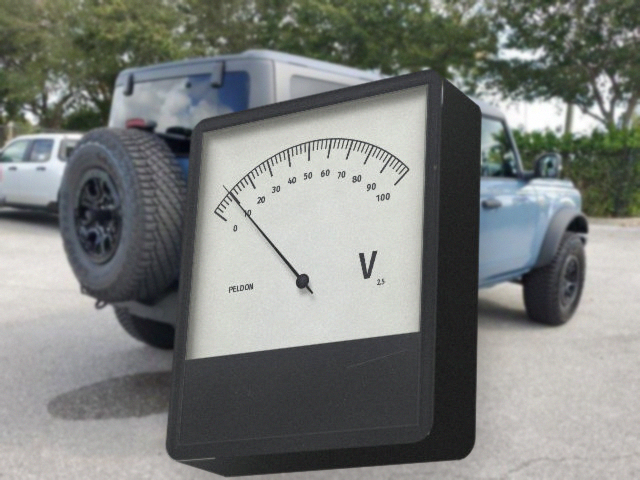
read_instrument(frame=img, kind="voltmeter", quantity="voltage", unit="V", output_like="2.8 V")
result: 10 V
